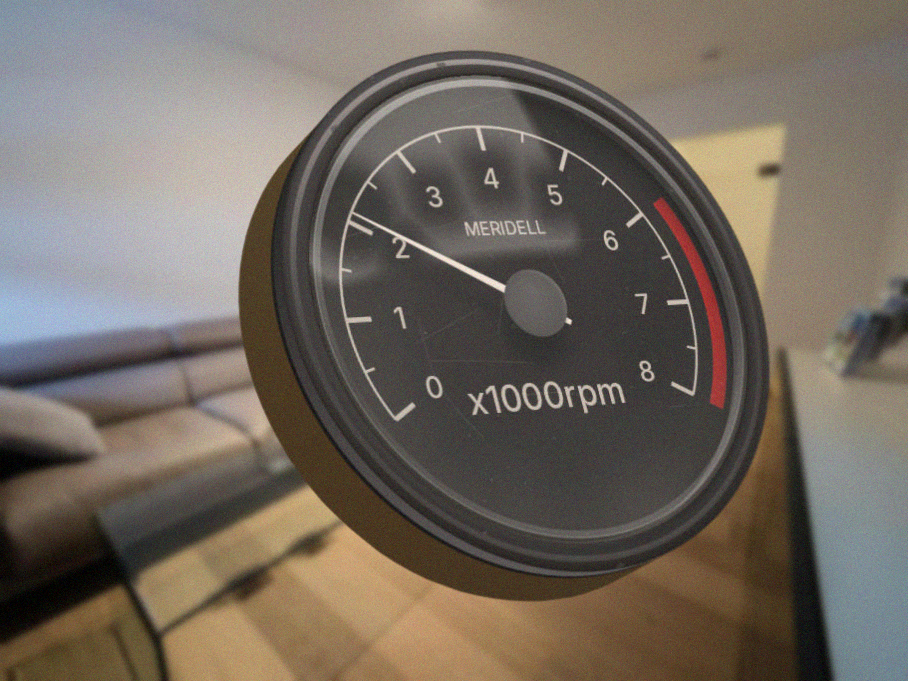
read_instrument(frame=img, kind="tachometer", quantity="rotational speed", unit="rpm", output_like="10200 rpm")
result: 2000 rpm
